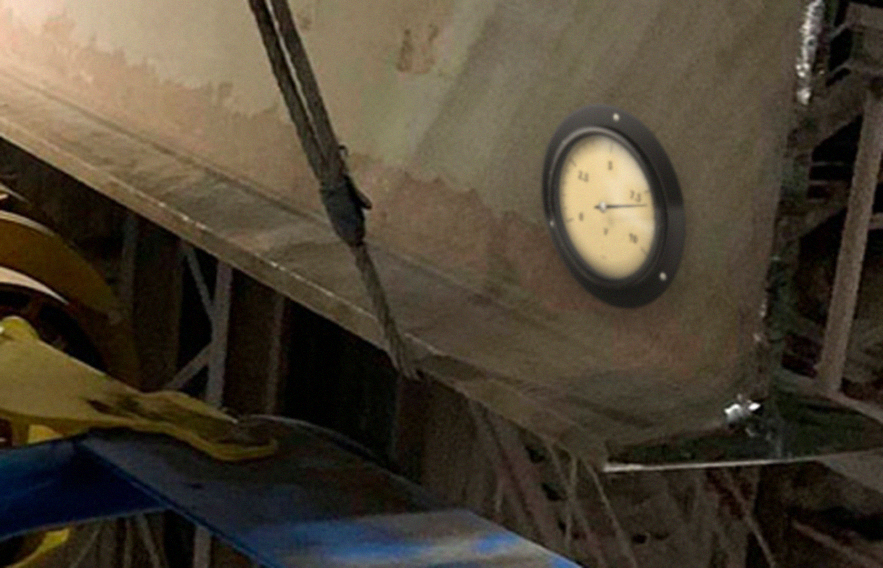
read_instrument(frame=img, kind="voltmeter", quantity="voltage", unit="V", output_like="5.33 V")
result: 8 V
